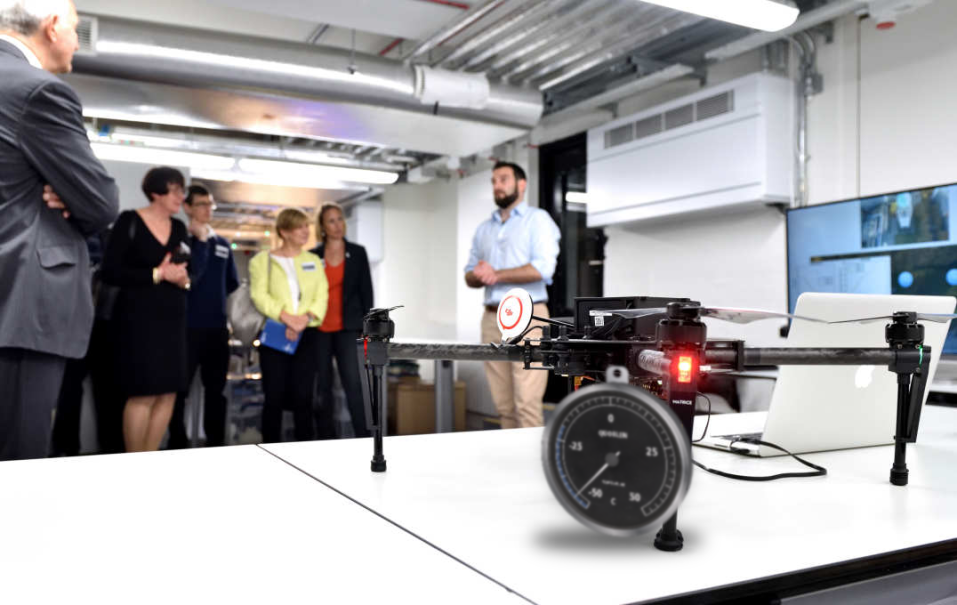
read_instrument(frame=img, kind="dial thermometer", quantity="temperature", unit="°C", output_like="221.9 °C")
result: -45 °C
